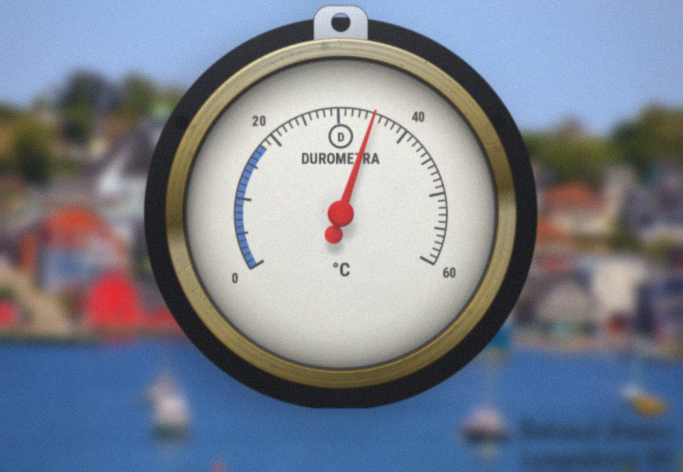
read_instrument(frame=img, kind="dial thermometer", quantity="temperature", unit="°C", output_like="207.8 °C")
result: 35 °C
